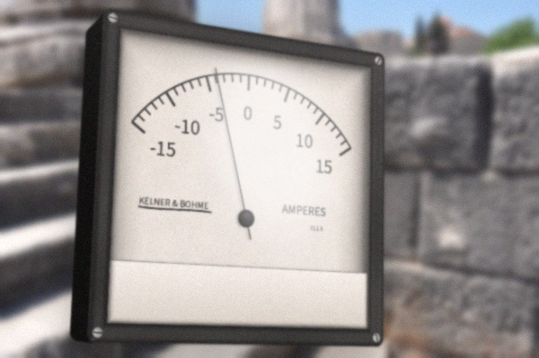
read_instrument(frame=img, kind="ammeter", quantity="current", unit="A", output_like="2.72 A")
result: -4 A
